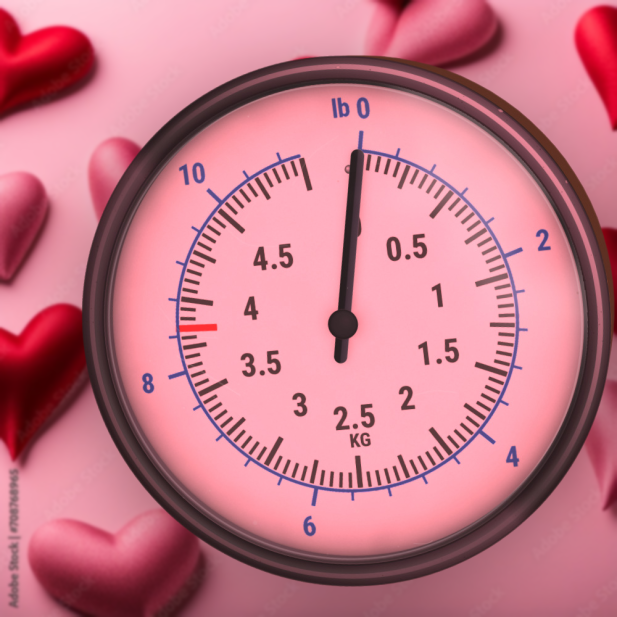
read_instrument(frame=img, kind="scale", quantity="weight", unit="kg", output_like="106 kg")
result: 0 kg
